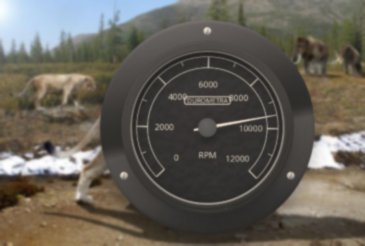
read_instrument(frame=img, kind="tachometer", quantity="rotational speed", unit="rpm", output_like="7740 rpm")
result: 9500 rpm
